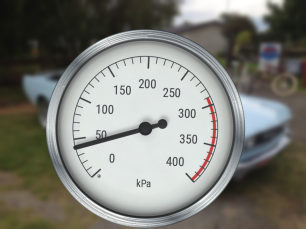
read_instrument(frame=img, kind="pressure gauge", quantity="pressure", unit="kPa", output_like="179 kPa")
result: 40 kPa
